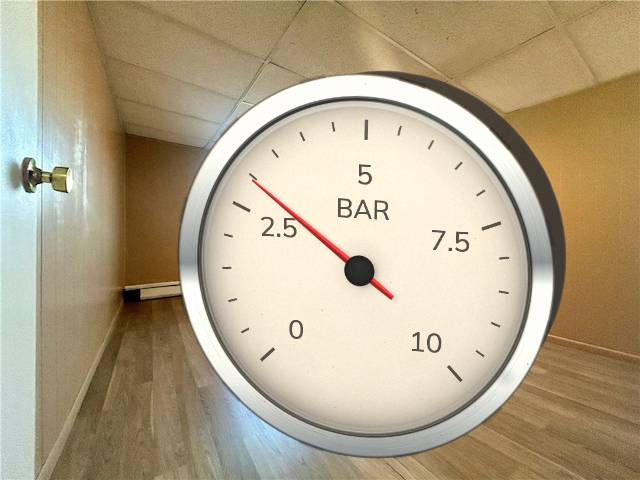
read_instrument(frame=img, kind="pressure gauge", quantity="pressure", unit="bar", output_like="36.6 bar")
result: 3 bar
